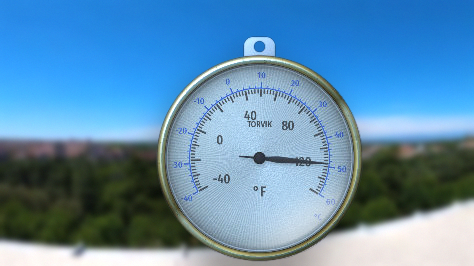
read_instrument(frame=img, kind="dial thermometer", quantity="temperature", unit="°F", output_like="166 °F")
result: 120 °F
